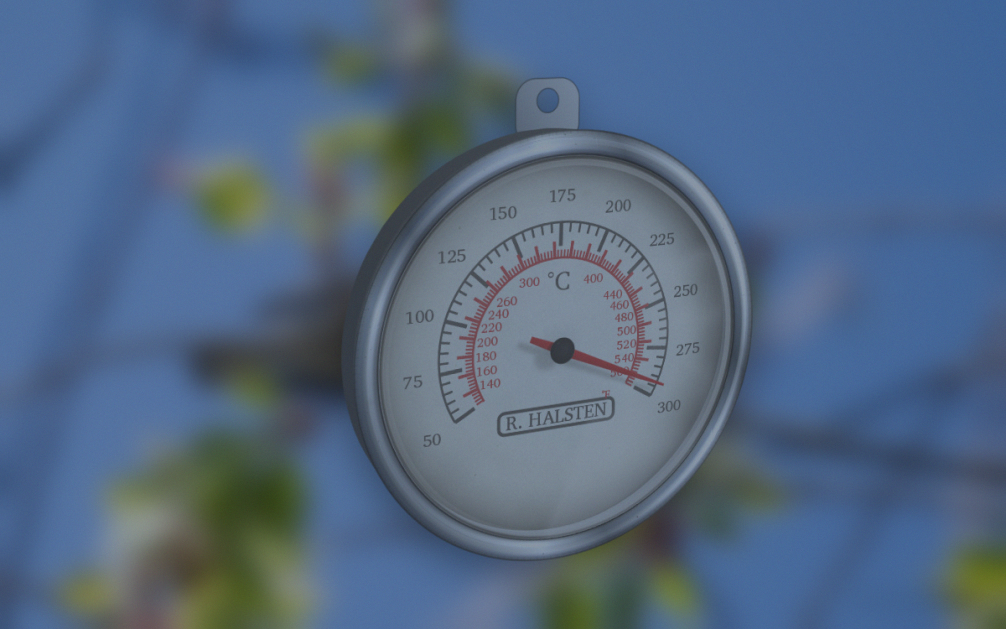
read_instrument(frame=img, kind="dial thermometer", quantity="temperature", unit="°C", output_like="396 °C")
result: 292.5 °C
